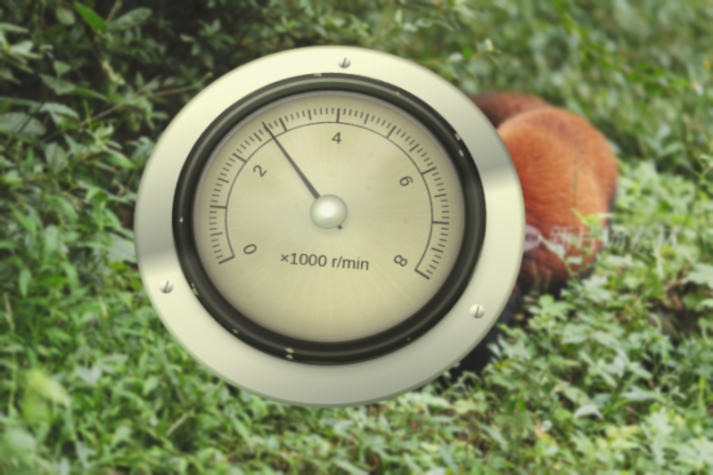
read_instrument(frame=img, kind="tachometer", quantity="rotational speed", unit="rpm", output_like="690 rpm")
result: 2700 rpm
